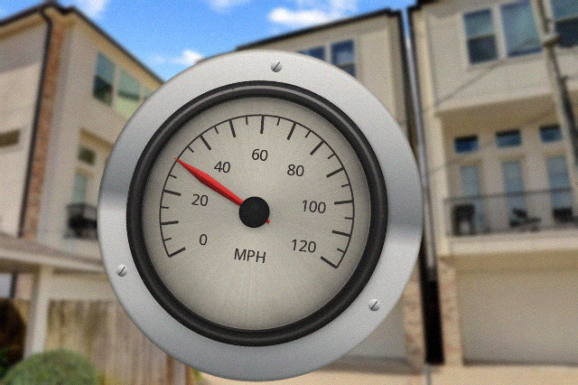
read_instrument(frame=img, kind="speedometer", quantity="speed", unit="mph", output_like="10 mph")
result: 30 mph
